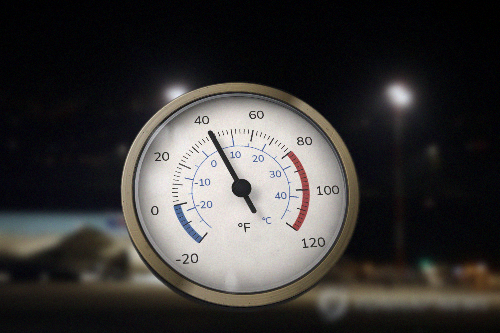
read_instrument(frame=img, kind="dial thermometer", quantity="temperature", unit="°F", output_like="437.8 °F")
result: 40 °F
